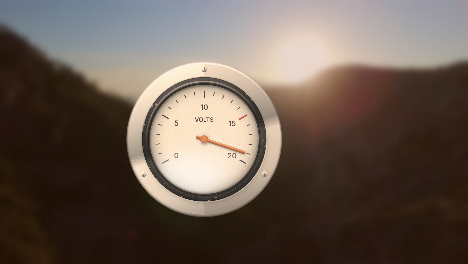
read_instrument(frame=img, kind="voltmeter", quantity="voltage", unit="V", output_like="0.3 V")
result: 19 V
